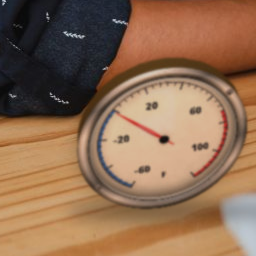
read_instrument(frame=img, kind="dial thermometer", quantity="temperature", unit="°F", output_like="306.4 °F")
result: 0 °F
